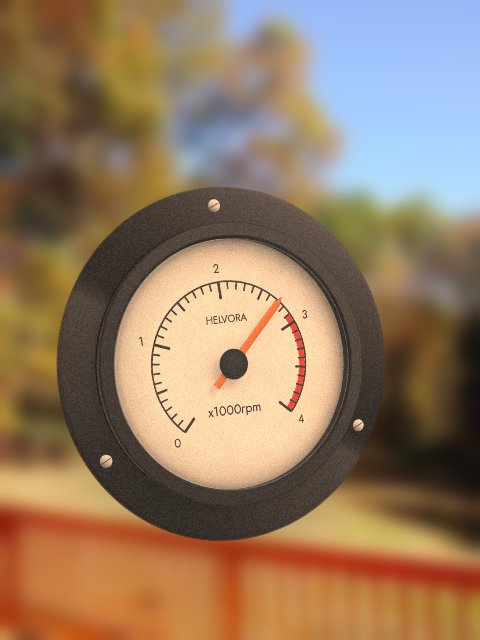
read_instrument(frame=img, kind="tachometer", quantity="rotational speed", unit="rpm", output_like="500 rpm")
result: 2700 rpm
